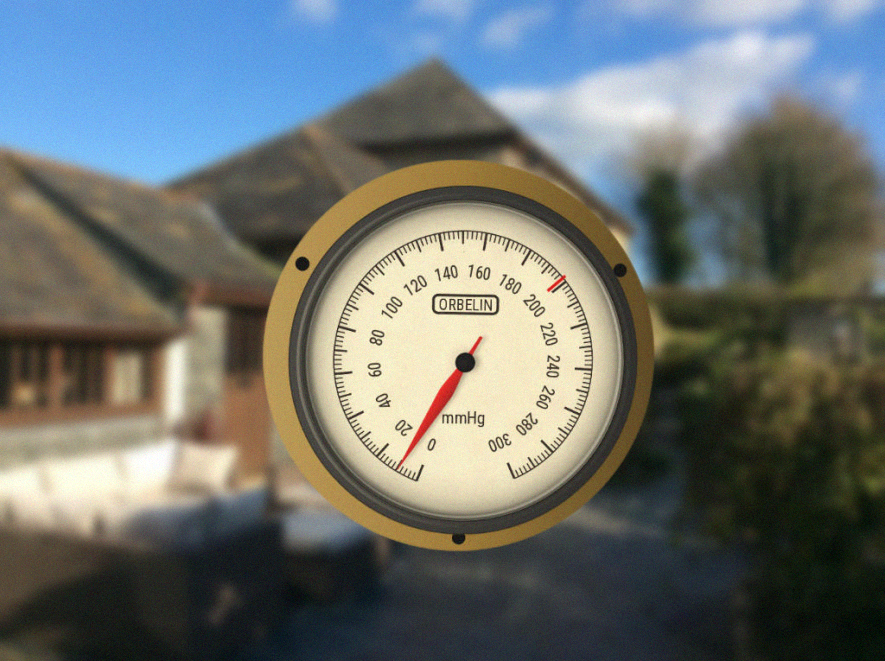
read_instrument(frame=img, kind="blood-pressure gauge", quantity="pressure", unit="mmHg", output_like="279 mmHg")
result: 10 mmHg
